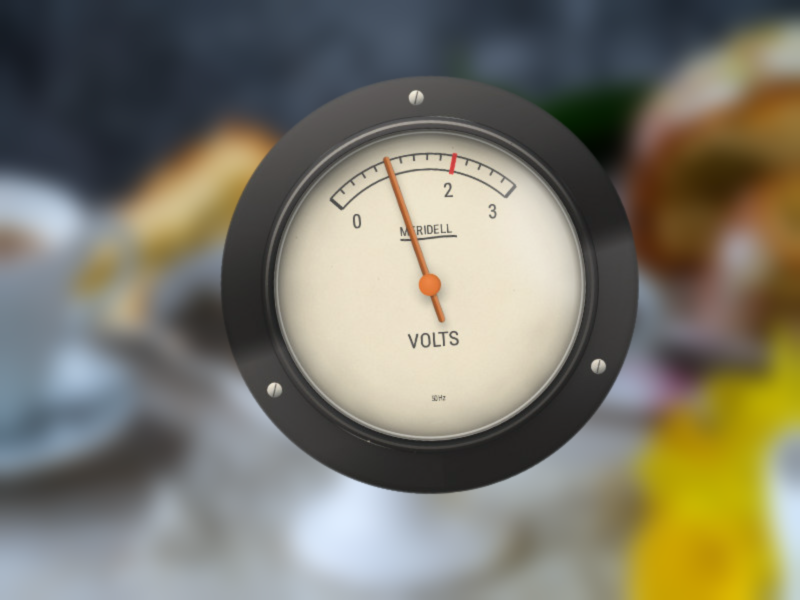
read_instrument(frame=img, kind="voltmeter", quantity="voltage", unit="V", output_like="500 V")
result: 1 V
